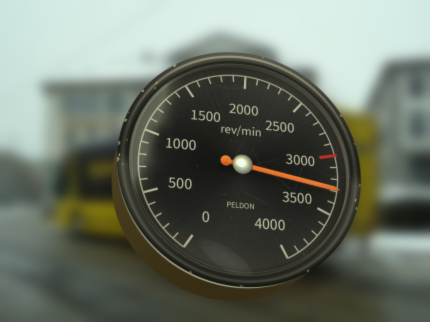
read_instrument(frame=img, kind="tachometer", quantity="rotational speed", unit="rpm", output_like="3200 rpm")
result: 3300 rpm
